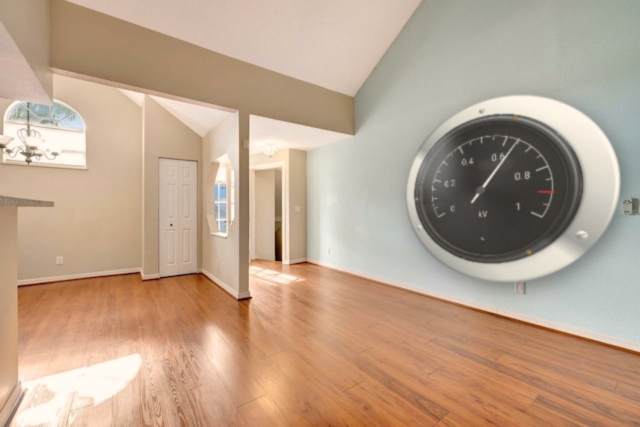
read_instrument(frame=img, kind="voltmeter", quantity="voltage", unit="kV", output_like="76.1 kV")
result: 0.65 kV
